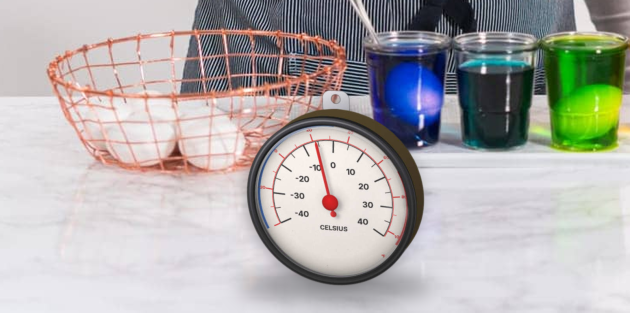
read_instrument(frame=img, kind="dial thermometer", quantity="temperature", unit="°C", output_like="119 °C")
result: -5 °C
